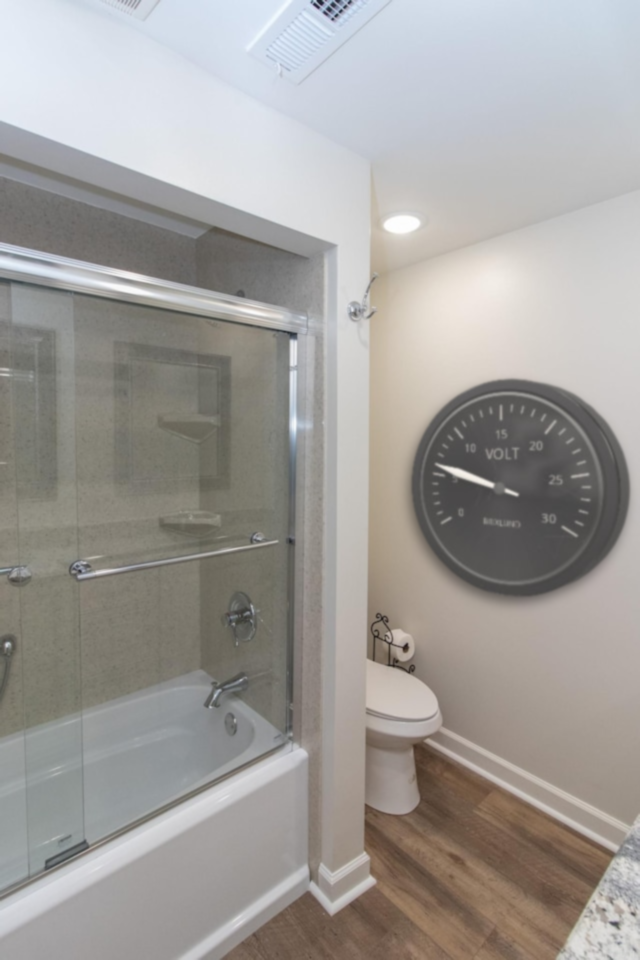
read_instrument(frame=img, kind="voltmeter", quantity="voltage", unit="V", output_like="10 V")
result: 6 V
